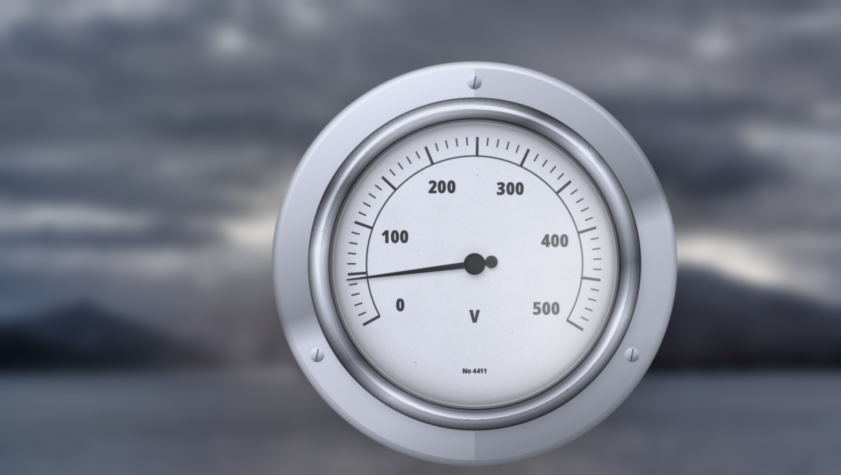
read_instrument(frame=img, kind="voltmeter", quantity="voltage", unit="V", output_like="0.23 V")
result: 45 V
